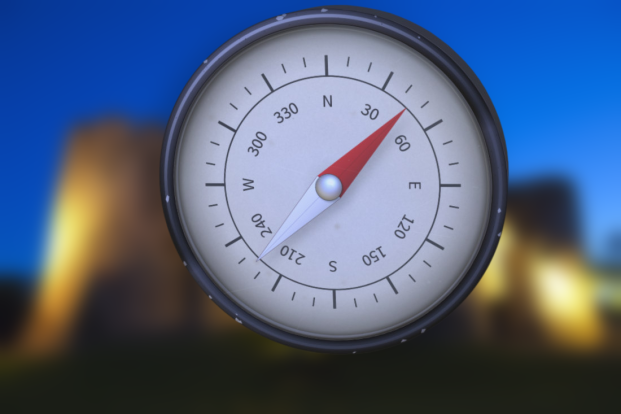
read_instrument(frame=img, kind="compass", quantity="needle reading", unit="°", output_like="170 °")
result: 45 °
